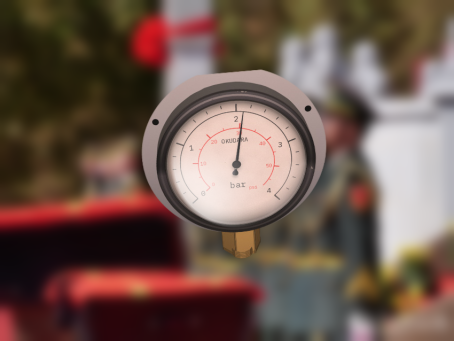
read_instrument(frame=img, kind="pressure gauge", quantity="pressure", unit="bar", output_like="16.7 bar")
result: 2.1 bar
